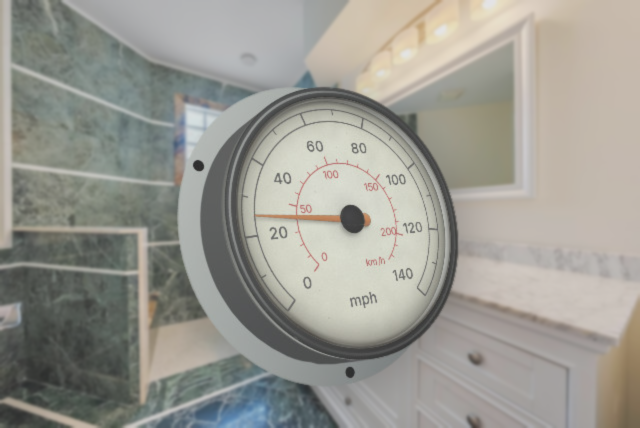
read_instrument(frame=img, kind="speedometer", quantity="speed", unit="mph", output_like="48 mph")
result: 25 mph
